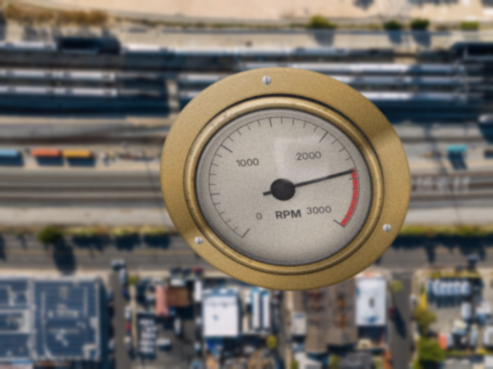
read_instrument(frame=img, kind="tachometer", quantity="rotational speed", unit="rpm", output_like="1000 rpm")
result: 2400 rpm
